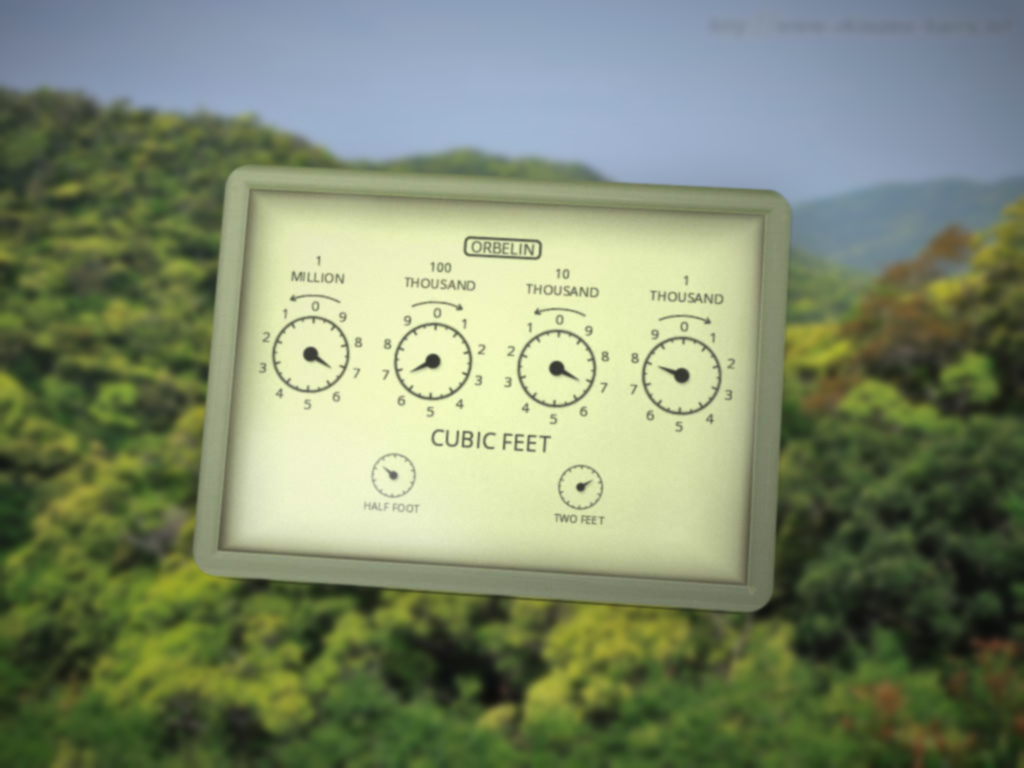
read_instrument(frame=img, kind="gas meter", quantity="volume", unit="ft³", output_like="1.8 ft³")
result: 666800 ft³
